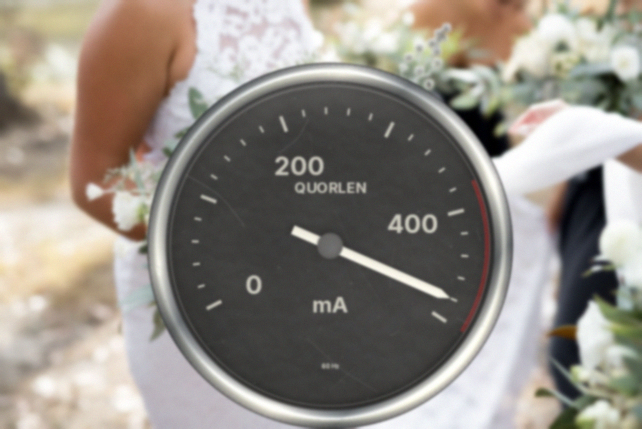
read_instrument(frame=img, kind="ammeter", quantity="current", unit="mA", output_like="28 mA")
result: 480 mA
